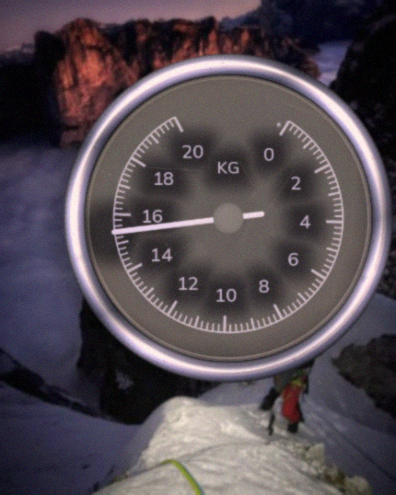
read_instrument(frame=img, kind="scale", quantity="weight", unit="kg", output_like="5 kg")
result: 15.4 kg
